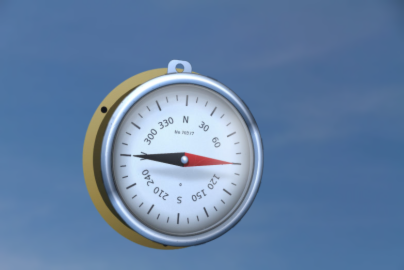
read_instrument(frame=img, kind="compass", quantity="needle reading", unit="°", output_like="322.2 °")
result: 90 °
